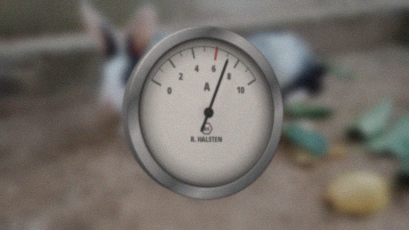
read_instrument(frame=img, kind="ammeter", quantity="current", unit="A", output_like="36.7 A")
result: 7 A
